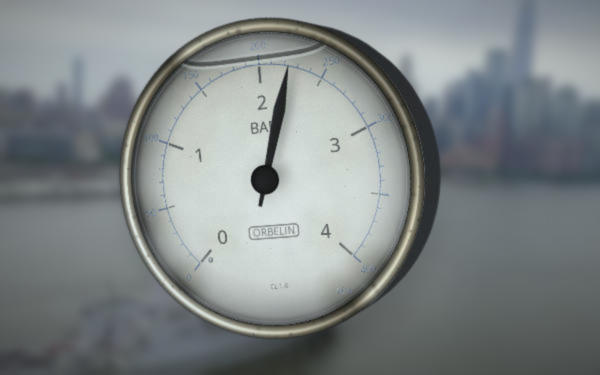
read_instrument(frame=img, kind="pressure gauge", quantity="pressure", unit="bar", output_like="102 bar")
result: 2.25 bar
